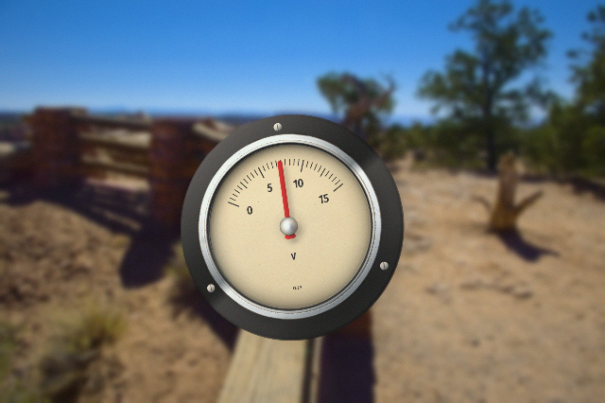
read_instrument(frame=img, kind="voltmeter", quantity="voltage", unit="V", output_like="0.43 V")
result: 7.5 V
